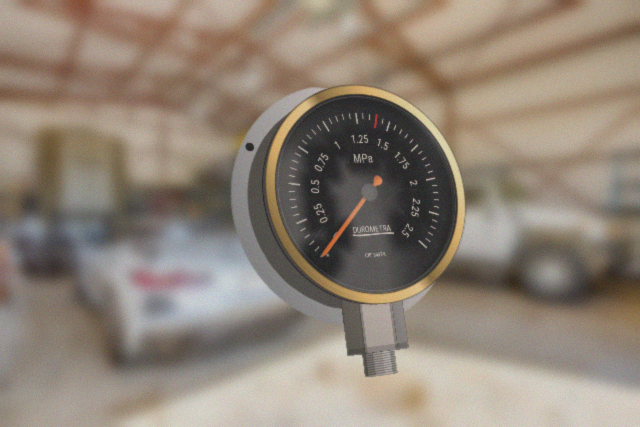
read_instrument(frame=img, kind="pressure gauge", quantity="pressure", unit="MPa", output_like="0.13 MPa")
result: 0 MPa
